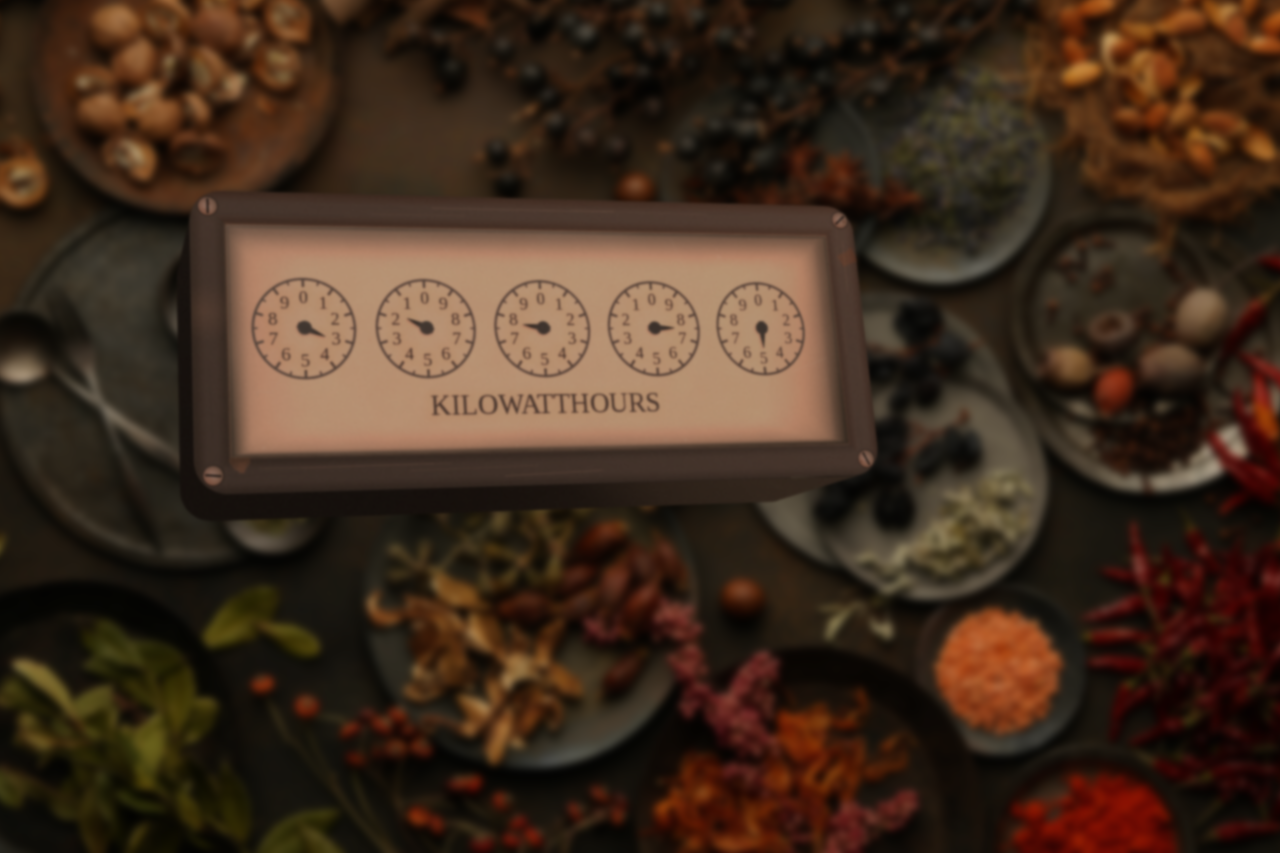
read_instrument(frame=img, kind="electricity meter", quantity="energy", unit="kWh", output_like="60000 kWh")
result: 31775 kWh
